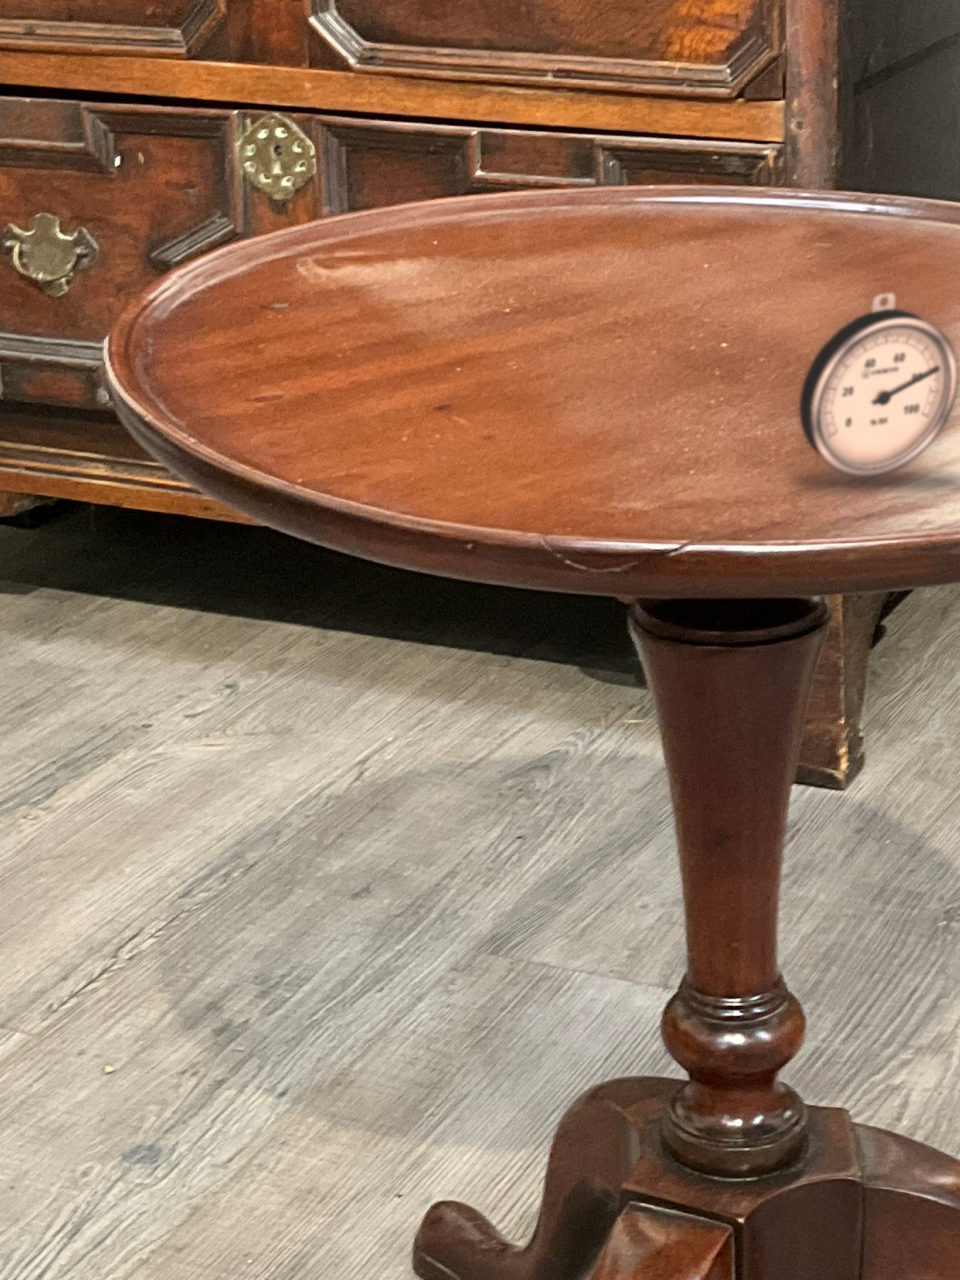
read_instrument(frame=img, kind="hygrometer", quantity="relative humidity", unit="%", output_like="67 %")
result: 80 %
